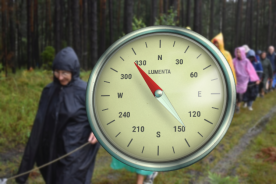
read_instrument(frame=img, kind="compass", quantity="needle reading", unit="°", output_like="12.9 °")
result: 322.5 °
